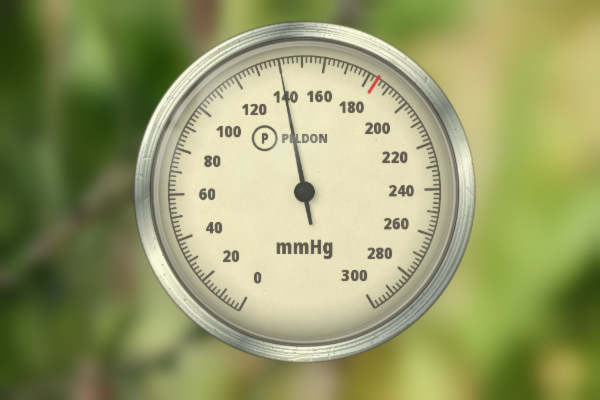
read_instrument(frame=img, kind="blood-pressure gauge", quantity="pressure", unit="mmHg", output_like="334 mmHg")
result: 140 mmHg
